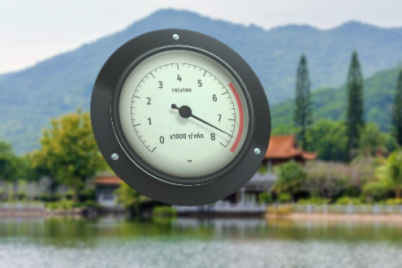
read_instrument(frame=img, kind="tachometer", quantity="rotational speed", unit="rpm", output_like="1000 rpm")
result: 7600 rpm
